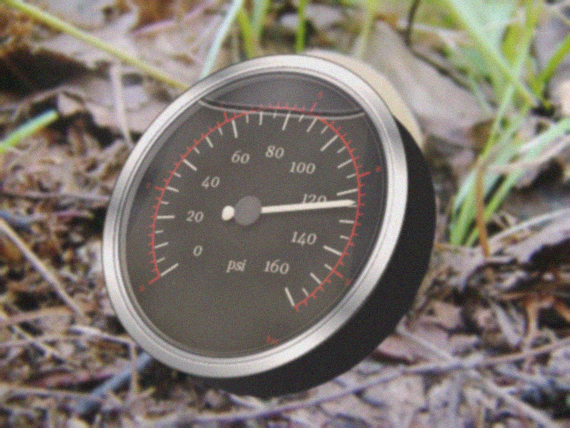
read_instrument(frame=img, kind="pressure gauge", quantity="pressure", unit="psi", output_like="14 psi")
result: 125 psi
